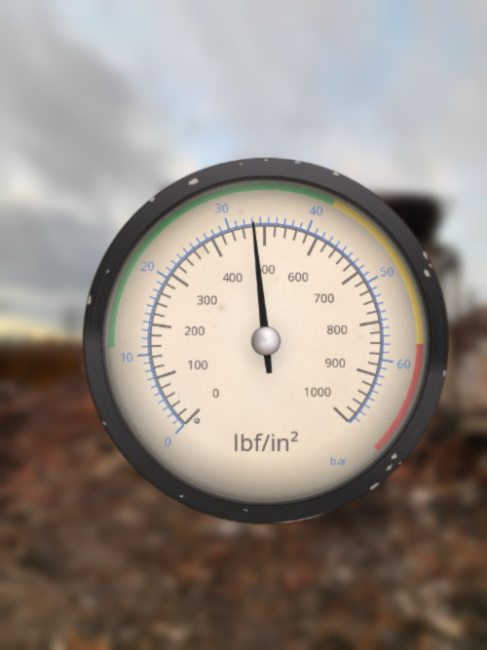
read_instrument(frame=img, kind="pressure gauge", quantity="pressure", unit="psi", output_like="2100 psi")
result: 480 psi
